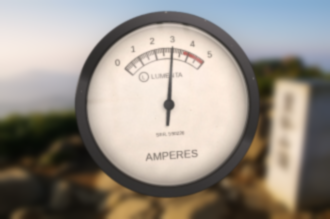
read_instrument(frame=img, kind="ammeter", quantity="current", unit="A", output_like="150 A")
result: 3 A
